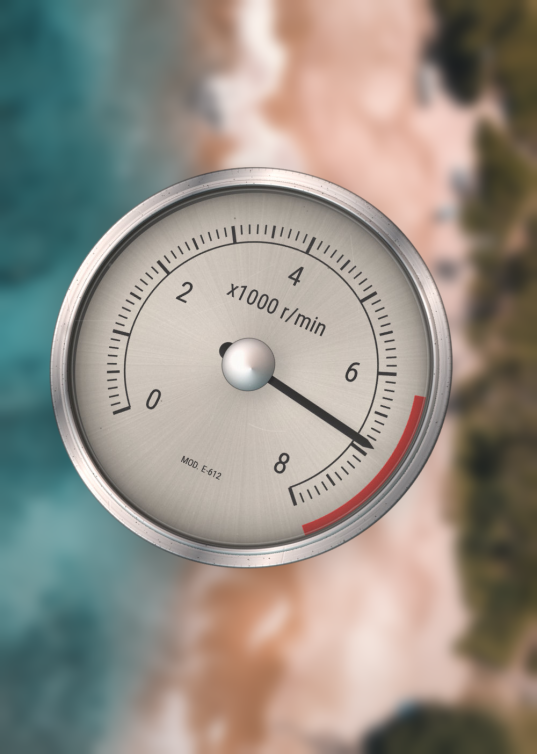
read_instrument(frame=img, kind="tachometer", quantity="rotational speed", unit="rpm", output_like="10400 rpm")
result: 6900 rpm
